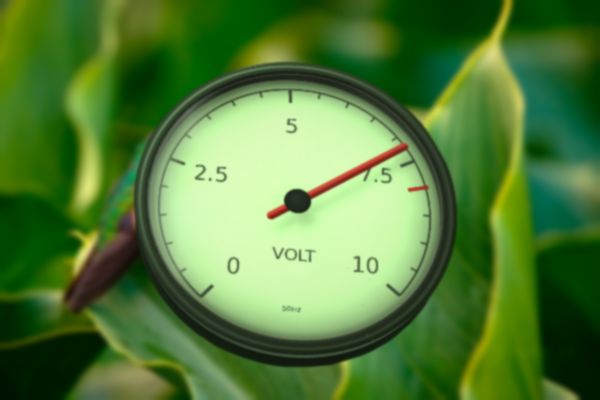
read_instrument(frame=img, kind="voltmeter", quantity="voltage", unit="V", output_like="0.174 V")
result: 7.25 V
